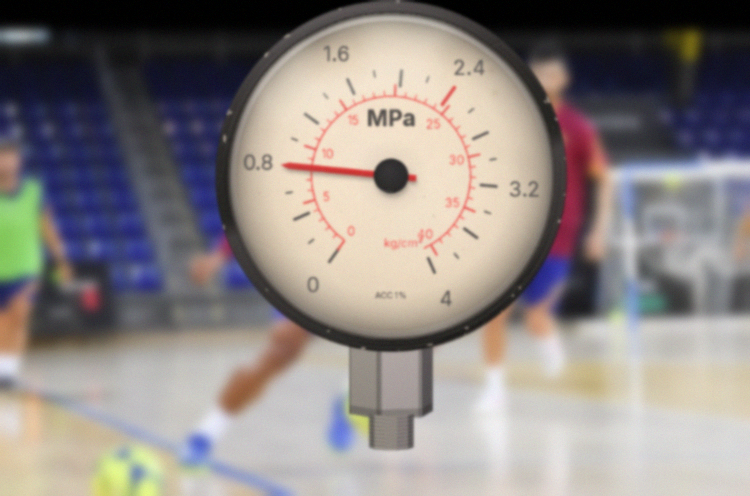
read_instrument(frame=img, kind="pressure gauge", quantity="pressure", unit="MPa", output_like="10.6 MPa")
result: 0.8 MPa
